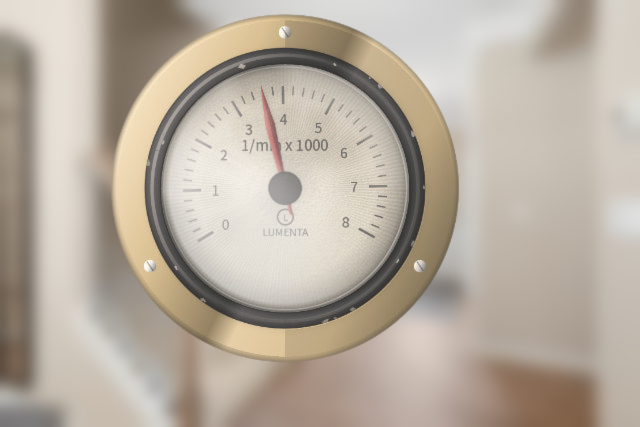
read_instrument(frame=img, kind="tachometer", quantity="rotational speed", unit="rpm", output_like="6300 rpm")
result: 3600 rpm
